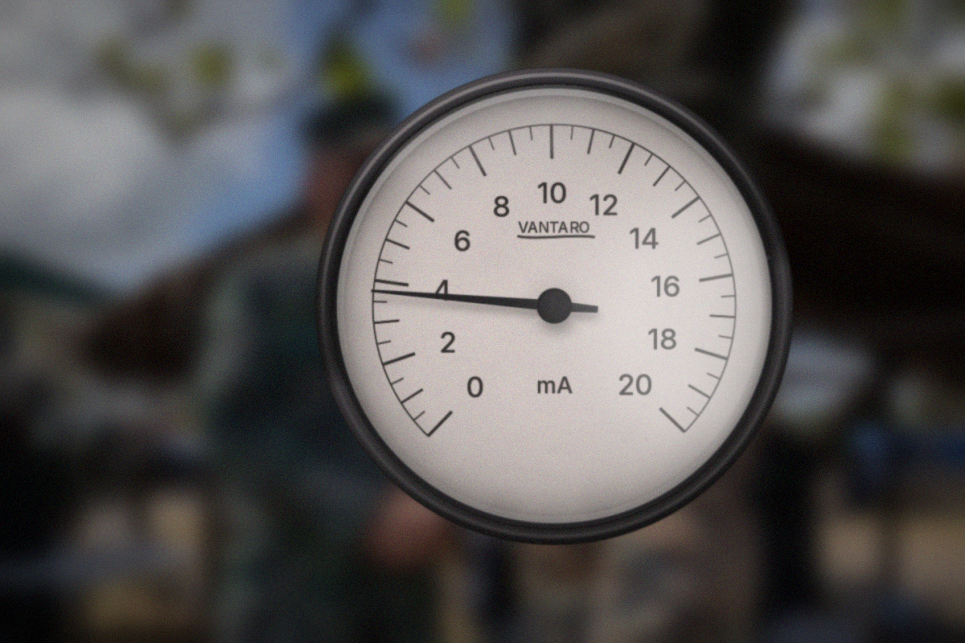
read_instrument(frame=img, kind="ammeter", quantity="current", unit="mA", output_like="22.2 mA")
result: 3.75 mA
